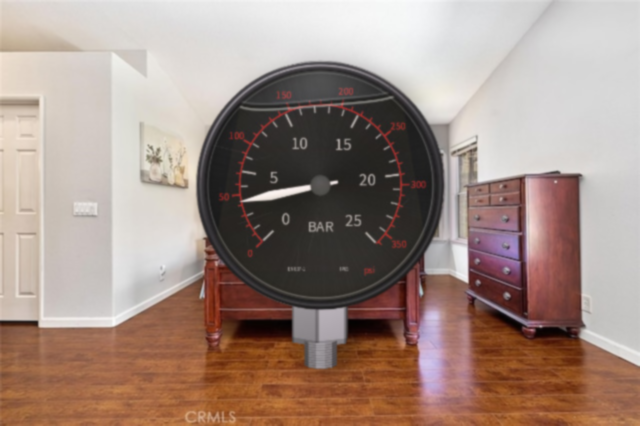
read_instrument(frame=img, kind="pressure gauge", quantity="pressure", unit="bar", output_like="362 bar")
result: 3 bar
